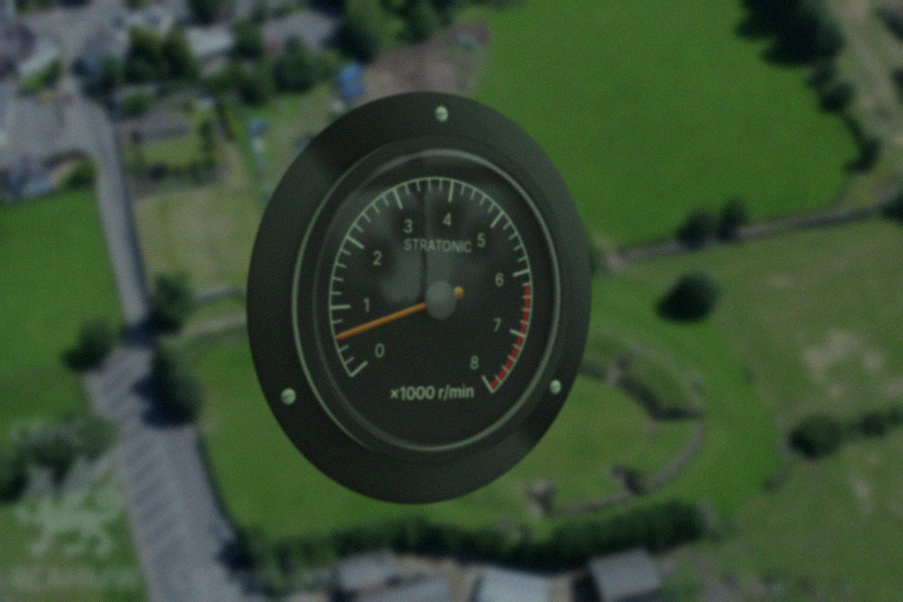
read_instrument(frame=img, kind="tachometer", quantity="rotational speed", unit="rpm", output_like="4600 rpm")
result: 600 rpm
